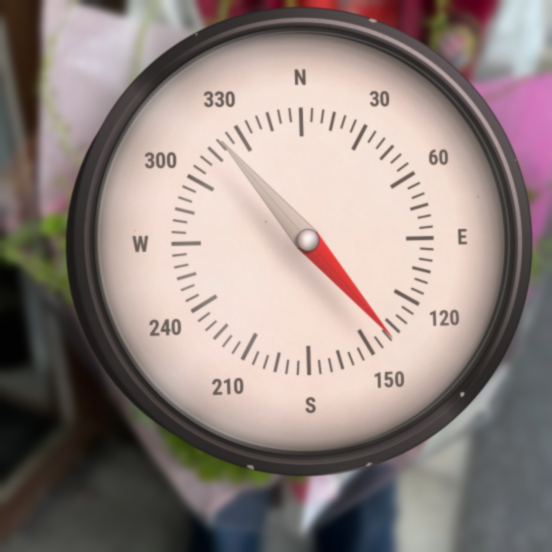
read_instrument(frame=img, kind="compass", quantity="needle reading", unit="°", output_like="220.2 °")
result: 140 °
